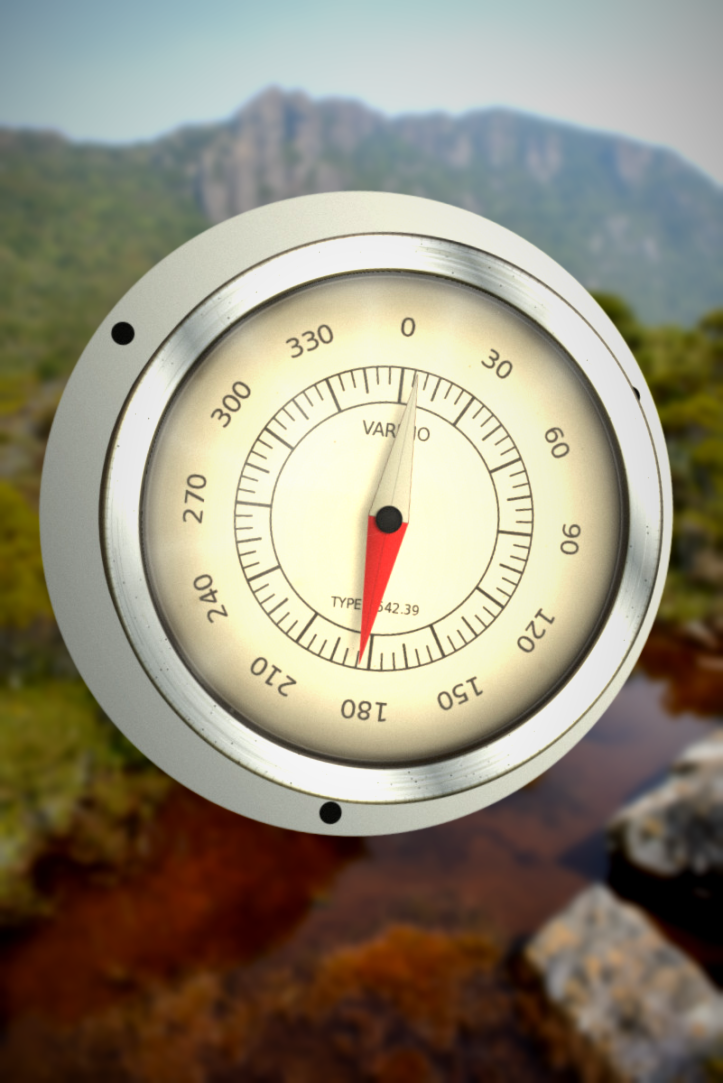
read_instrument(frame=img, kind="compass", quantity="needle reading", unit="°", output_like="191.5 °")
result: 185 °
